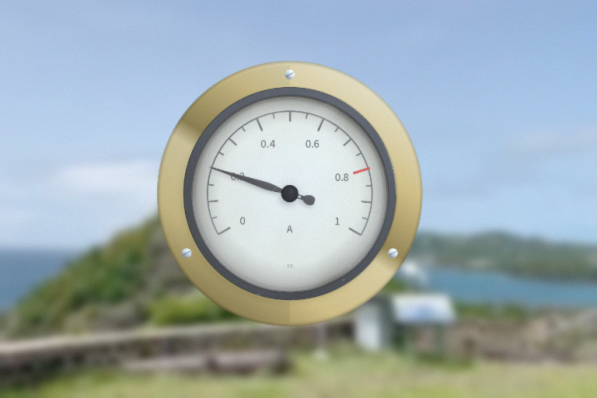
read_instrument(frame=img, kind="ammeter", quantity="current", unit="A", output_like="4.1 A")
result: 0.2 A
